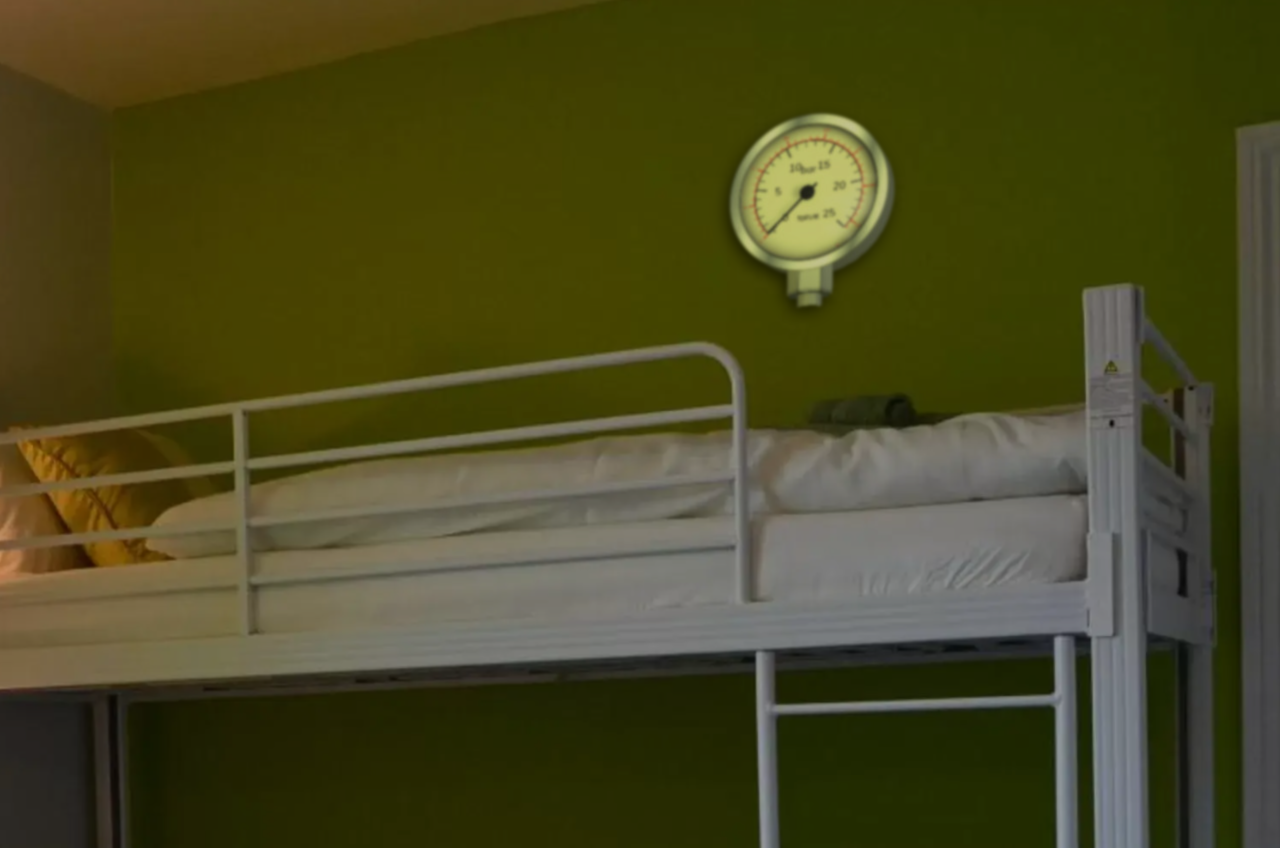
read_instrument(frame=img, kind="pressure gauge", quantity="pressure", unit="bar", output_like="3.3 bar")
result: 0 bar
